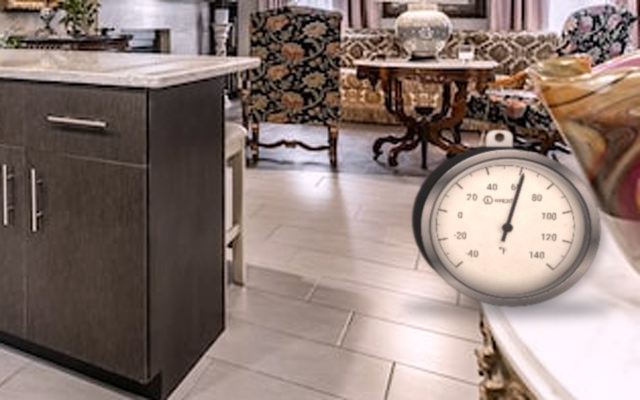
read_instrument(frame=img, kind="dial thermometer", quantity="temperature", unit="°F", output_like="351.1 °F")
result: 60 °F
